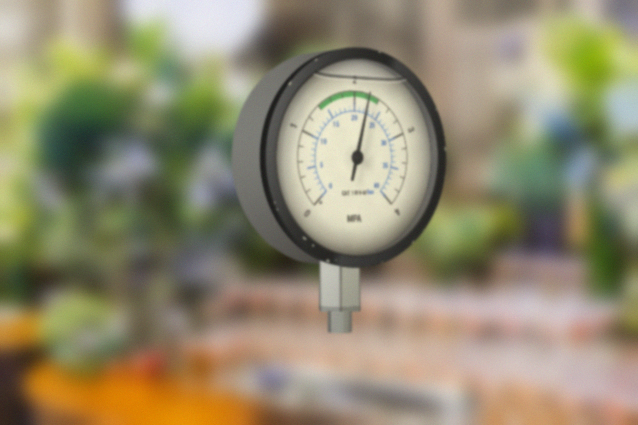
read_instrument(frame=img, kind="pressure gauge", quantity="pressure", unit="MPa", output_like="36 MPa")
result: 2.2 MPa
